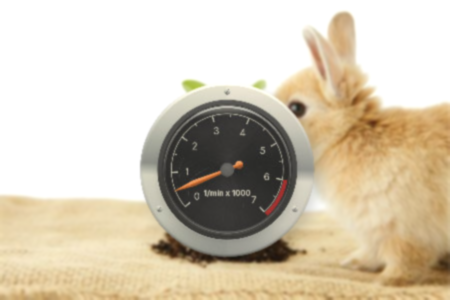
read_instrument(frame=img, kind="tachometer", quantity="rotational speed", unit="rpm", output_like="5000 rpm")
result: 500 rpm
